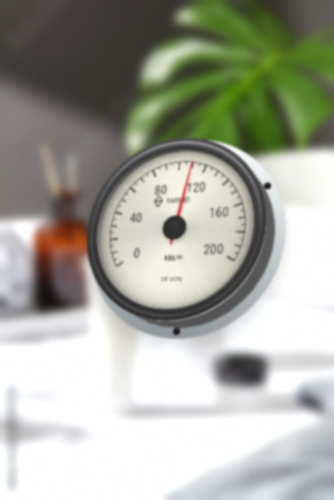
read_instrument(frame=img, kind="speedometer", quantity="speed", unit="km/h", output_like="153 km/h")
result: 110 km/h
